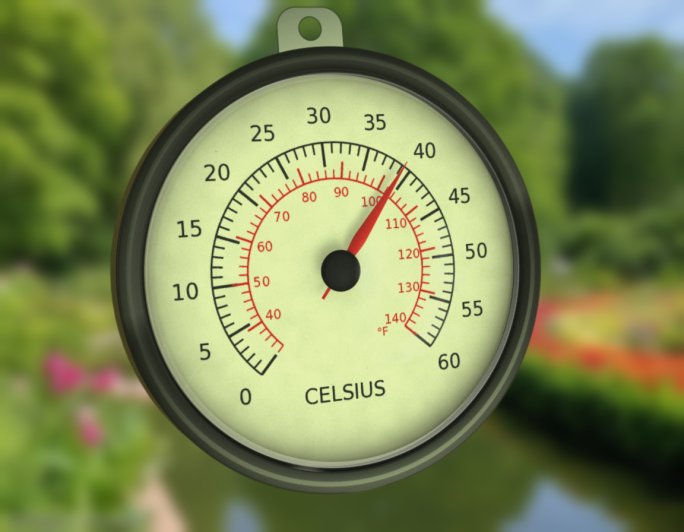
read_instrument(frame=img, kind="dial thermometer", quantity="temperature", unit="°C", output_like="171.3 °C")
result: 39 °C
